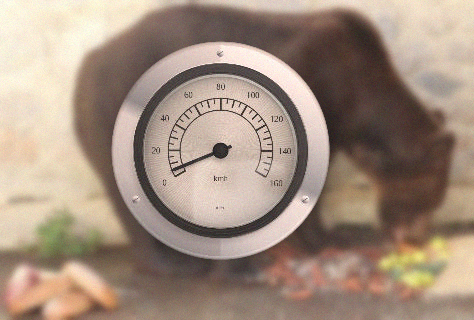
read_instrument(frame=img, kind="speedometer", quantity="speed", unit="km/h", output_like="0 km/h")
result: 5 km/h
